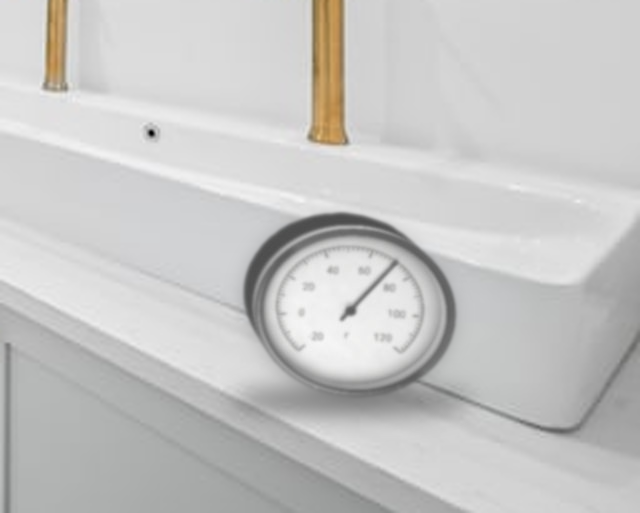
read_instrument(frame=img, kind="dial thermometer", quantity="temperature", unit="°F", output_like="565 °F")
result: 70 °F
